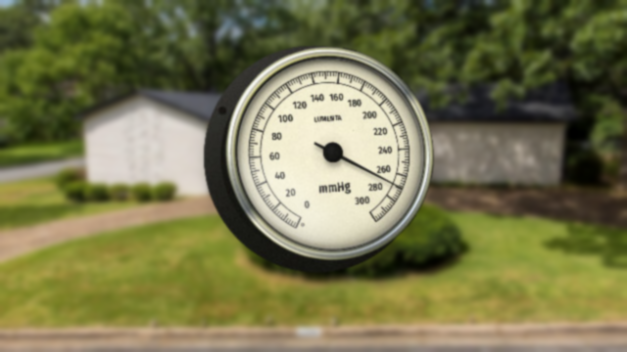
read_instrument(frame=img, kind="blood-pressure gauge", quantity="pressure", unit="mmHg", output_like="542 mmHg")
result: 270 mmHg
